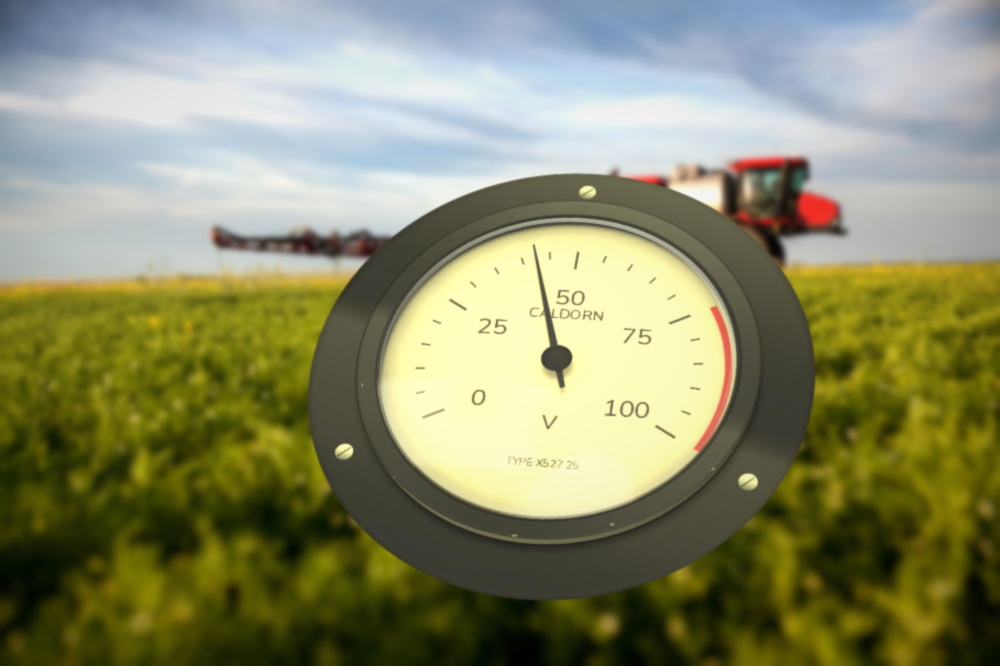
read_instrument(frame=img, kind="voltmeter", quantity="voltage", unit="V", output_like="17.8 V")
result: 42.5 V
